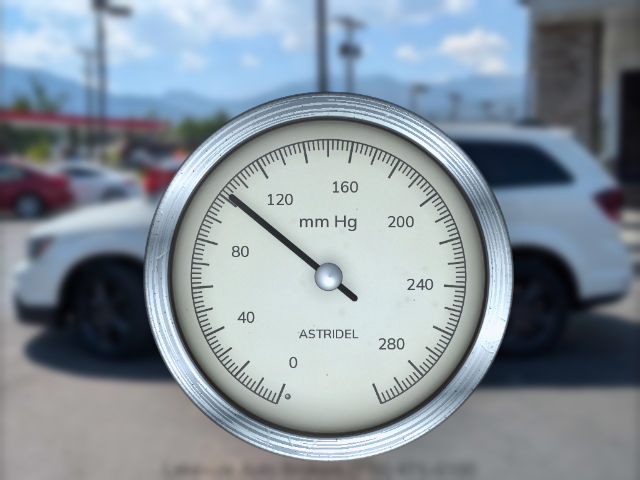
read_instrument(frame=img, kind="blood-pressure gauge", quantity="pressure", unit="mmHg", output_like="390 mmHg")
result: 102 mmHg
